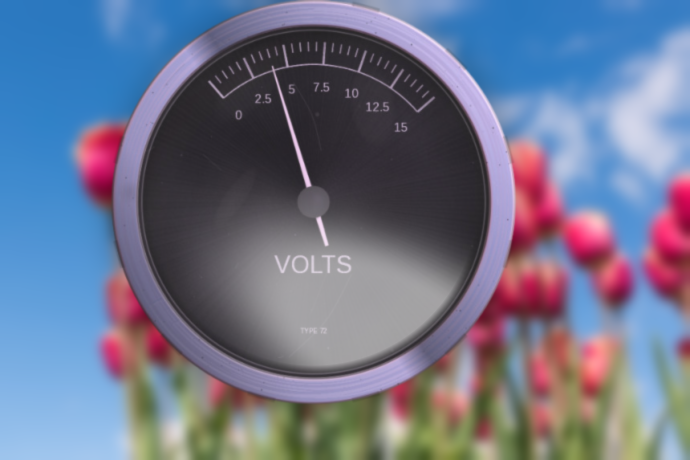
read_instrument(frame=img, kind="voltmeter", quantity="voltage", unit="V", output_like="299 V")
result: 4 V
